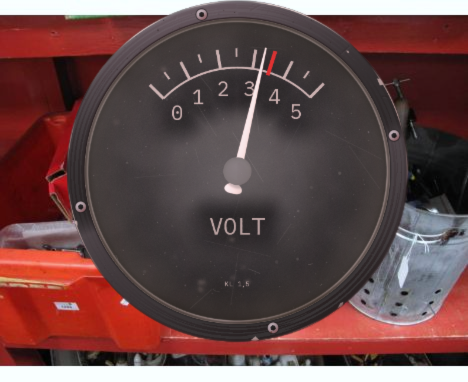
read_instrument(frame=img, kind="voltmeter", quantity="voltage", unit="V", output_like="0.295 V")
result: 3.25 V
